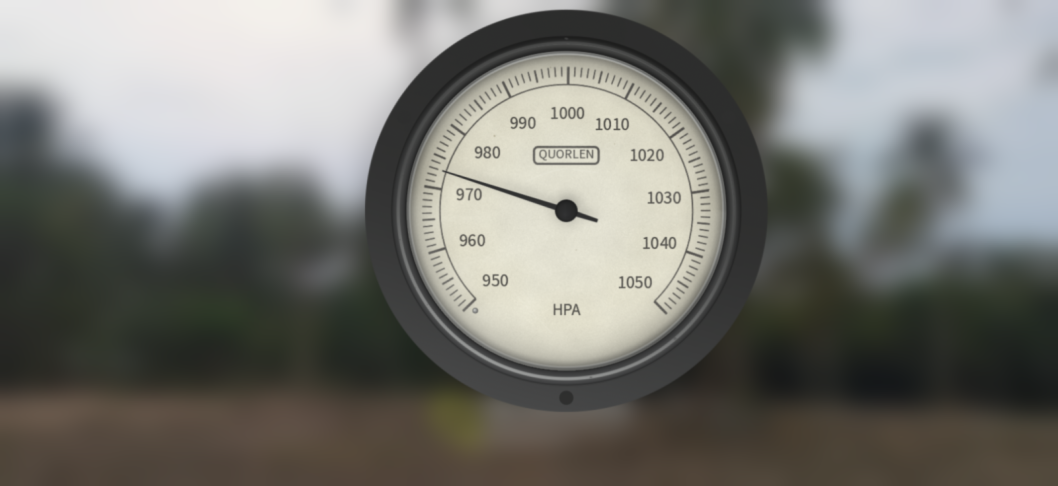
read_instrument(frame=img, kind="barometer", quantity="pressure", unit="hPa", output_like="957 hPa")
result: 973 hPa
